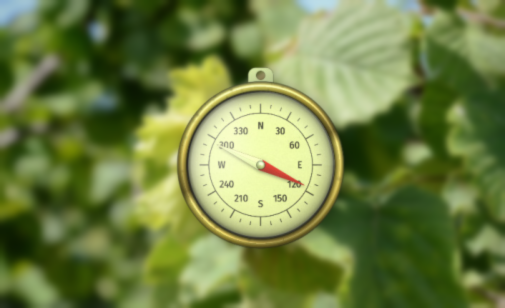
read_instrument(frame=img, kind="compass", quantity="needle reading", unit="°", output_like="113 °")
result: 115 °
